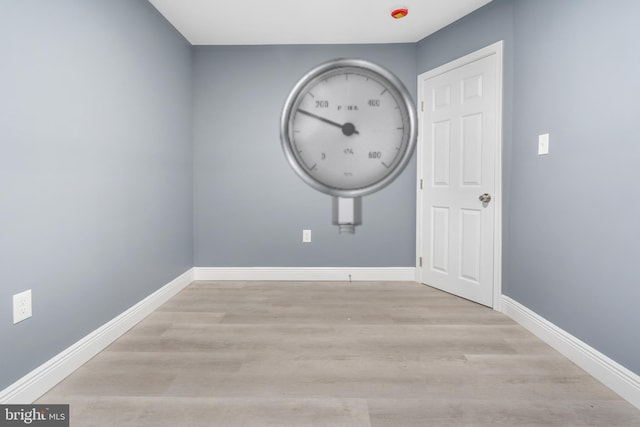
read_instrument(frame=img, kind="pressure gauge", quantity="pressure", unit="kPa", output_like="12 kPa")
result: 150 kPa
